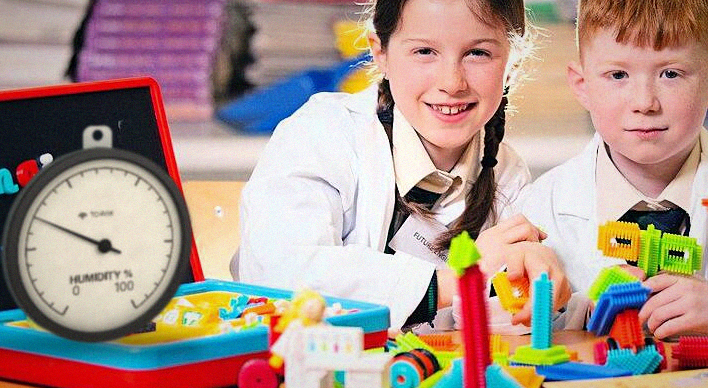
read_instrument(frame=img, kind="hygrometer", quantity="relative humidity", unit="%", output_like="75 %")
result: 28 %
